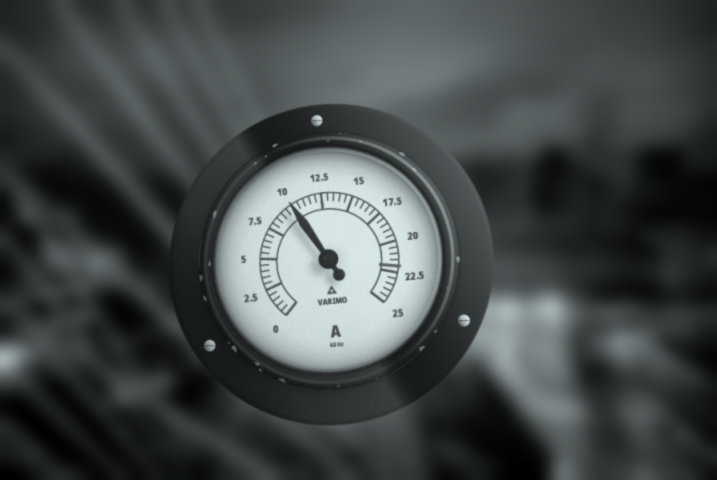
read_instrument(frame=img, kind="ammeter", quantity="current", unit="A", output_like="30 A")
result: 10 A
